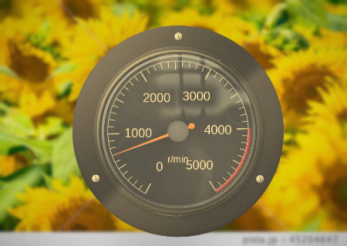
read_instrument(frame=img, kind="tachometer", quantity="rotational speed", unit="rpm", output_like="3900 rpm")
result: 700 rpm
